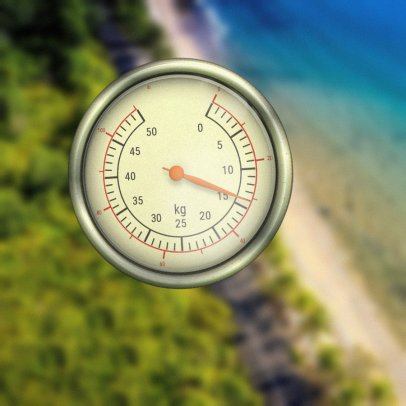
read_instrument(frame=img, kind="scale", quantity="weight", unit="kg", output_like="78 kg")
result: 14 kg
